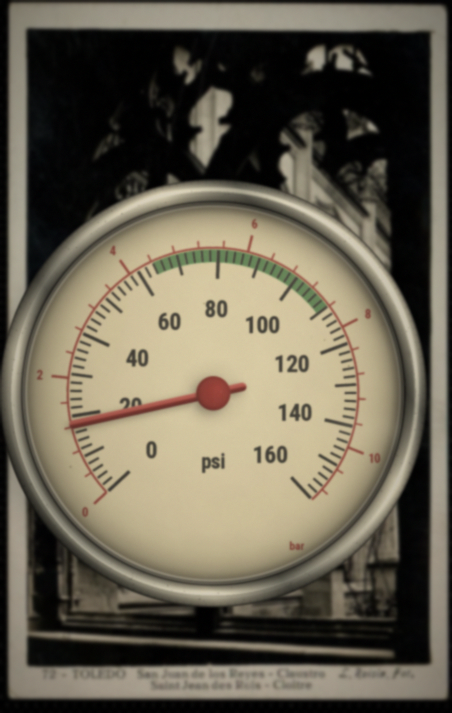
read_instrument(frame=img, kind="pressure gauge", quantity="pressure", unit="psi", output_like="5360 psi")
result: 18 psi
